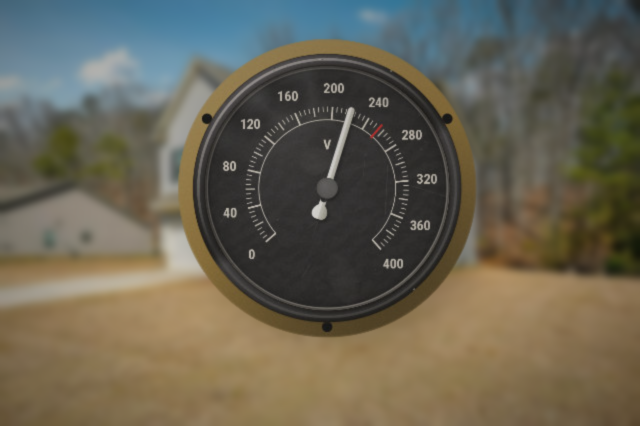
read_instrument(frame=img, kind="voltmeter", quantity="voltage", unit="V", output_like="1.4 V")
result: 220 V
